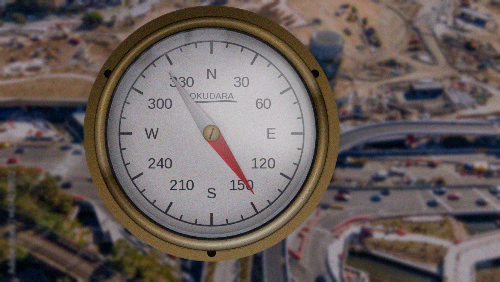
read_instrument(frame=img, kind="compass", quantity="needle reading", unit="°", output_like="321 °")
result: 145 °
